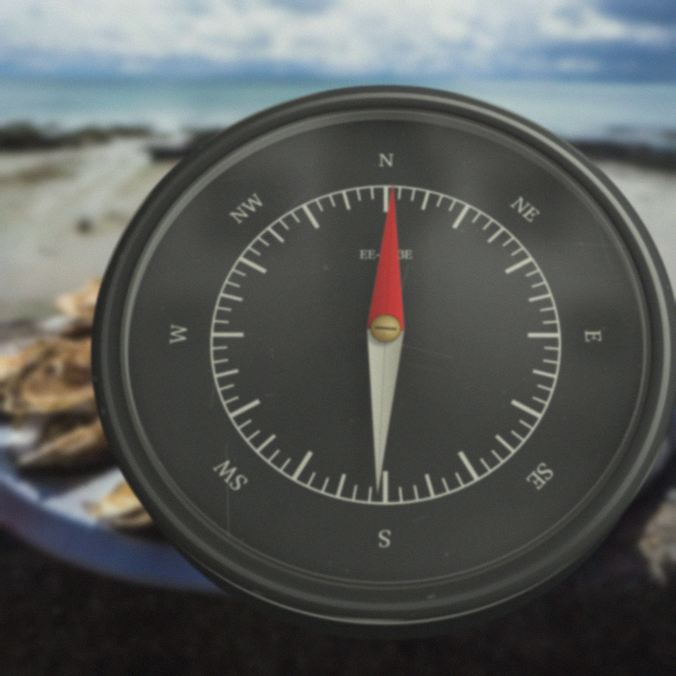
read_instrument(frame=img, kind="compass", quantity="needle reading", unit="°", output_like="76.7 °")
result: 2.5 °
